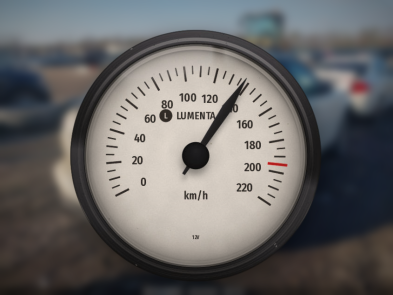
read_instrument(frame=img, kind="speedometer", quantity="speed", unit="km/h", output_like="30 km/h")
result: 137.5 km/h
